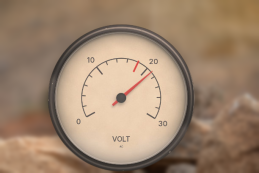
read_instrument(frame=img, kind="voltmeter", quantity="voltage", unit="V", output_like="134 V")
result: 21 V
